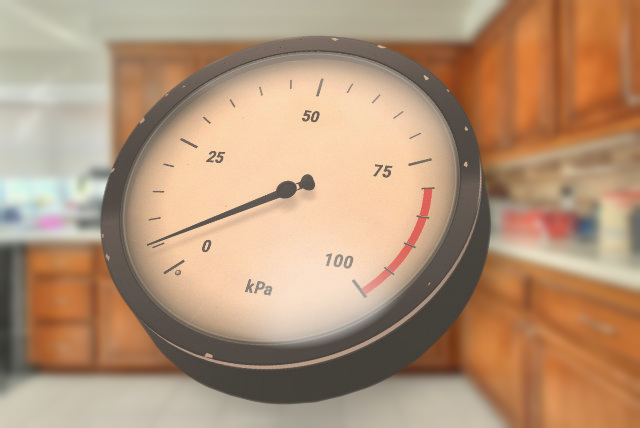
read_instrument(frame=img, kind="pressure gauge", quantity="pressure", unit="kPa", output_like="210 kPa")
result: 5 kPa
